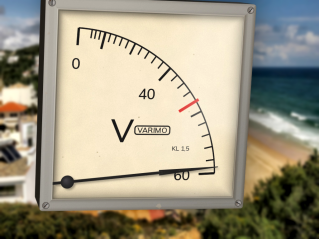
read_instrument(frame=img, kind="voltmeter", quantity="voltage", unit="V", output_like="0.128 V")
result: 59 V
